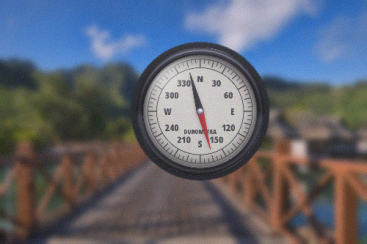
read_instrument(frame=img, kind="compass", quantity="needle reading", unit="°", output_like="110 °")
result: 165 °
